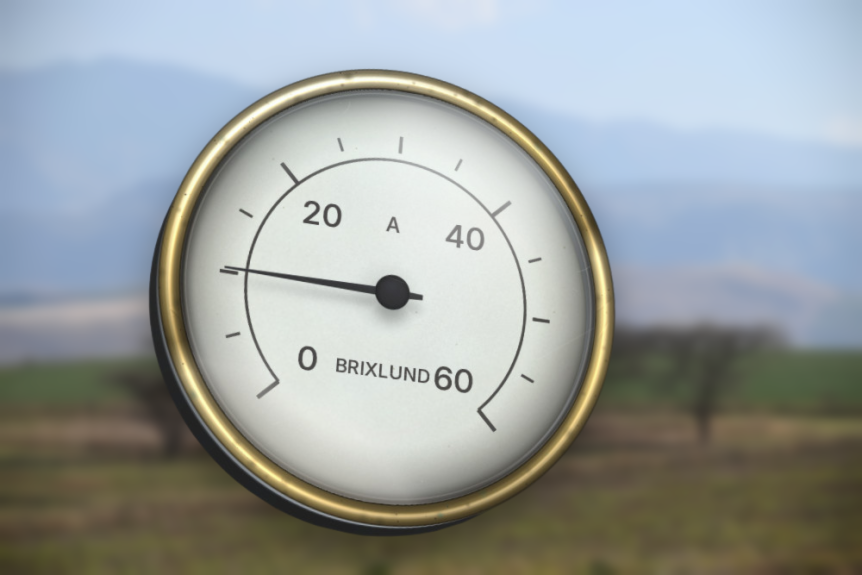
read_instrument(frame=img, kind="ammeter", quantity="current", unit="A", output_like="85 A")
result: 10 A
